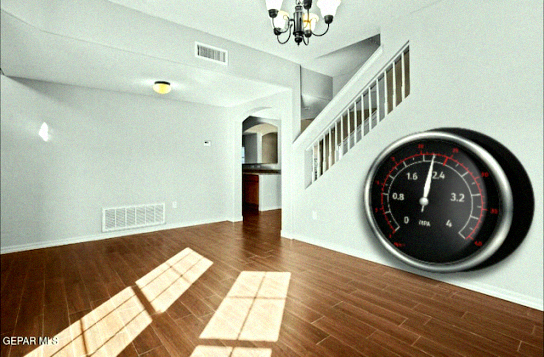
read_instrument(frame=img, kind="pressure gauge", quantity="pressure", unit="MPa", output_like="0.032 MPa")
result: 2.2 MPa
